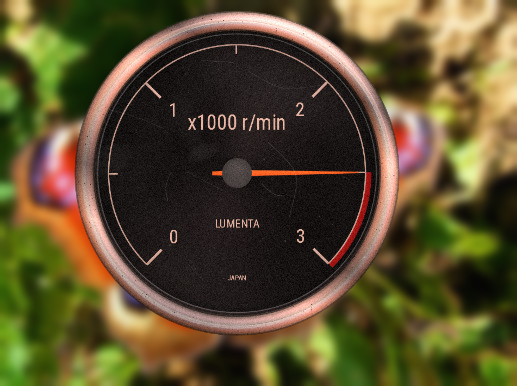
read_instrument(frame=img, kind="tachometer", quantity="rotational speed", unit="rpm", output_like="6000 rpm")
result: 2500 rpm
